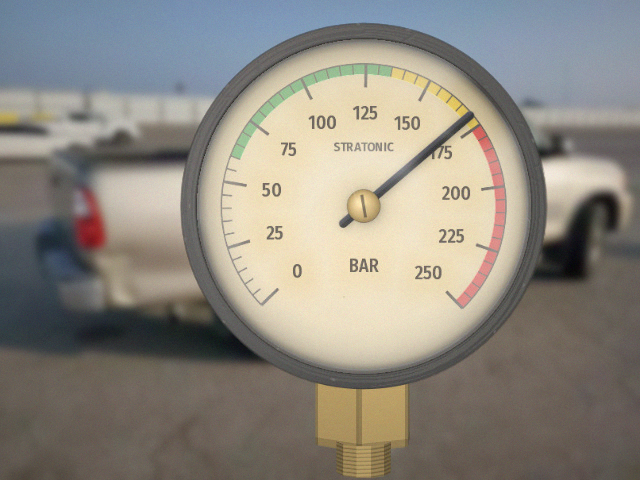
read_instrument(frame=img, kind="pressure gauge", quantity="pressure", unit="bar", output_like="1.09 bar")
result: 170 bar
